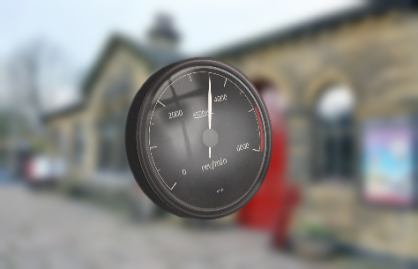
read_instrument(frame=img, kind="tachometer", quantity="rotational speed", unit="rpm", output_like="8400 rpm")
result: 3500 rpm
